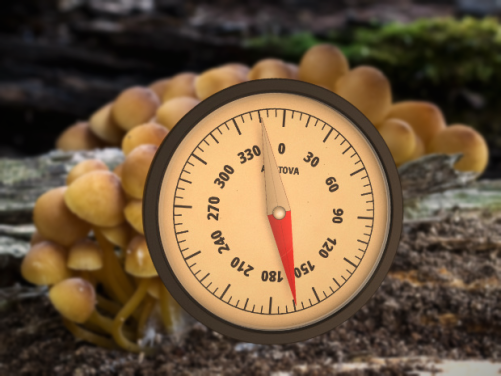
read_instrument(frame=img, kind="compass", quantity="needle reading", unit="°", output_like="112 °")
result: 165 °
